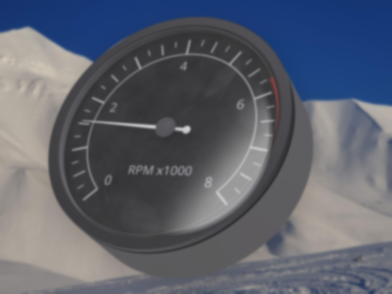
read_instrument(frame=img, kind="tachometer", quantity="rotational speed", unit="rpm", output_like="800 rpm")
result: 1500 rpm
